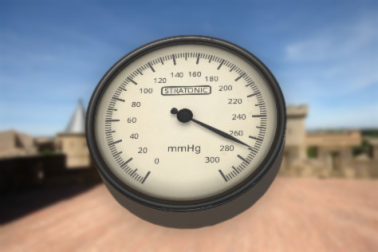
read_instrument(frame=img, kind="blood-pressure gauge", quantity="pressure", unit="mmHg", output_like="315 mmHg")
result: 270 mmHg
